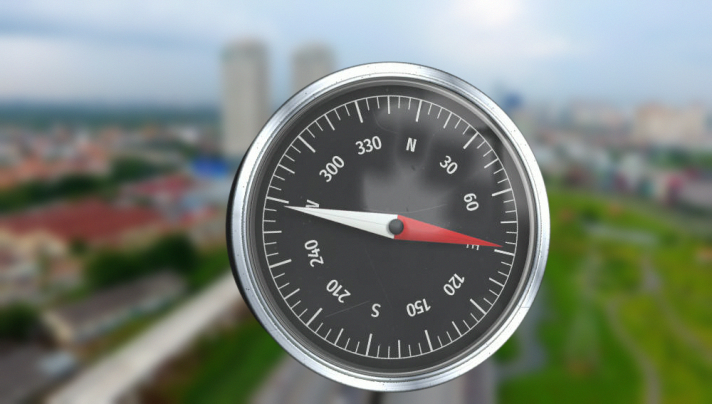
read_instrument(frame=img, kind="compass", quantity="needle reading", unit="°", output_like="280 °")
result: 87.5 °
